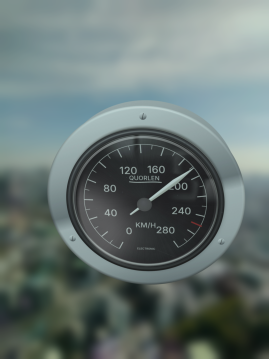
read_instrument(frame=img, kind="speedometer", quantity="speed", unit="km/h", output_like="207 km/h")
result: 190 km/h
